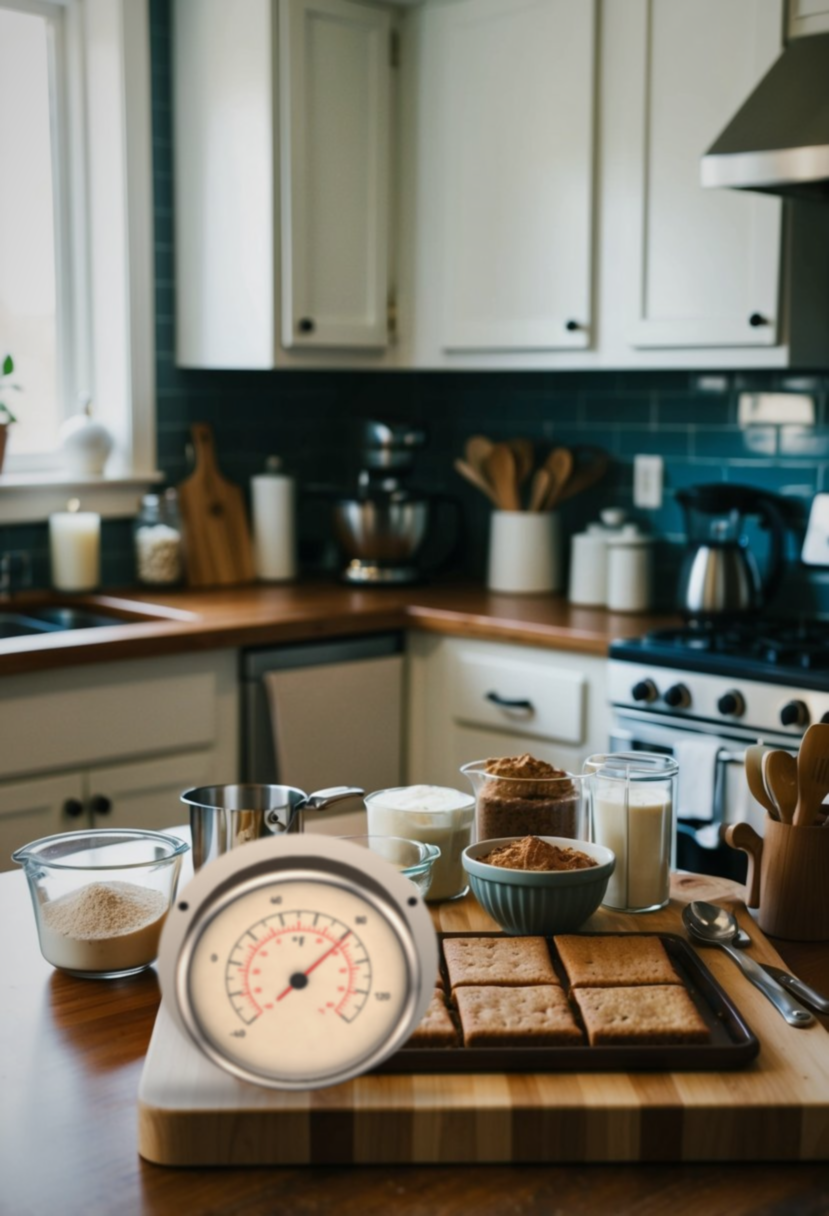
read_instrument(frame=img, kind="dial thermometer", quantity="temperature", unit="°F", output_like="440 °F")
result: 80 °F
